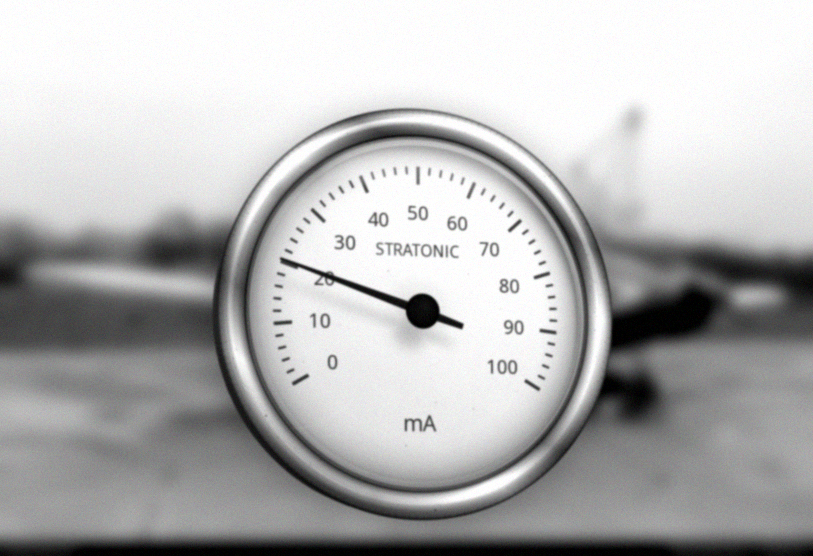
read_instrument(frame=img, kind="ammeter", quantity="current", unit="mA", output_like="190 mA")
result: 20 mA
